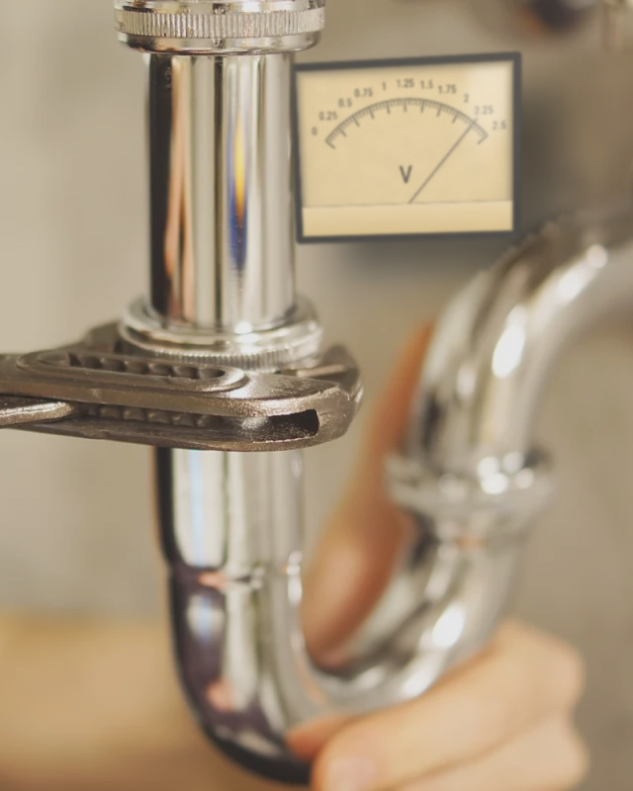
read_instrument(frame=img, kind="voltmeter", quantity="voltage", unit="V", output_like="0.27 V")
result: 2.25 V
